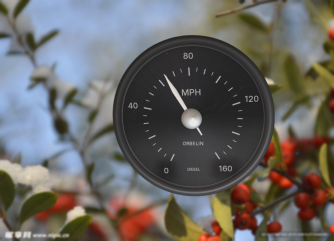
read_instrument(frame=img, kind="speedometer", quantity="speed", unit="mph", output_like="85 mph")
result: 65 mph
